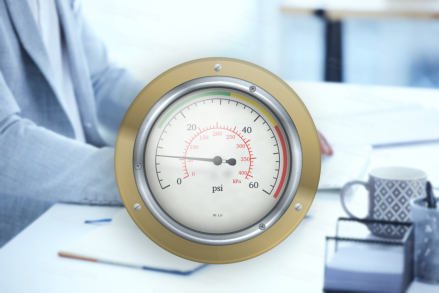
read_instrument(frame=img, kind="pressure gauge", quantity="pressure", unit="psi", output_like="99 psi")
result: 8 psi
